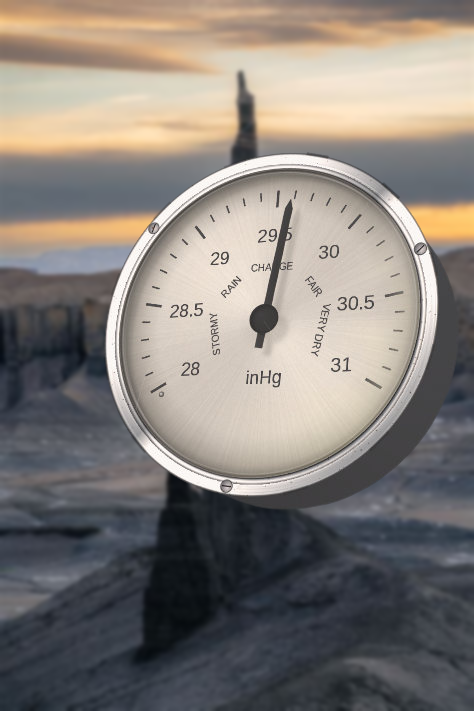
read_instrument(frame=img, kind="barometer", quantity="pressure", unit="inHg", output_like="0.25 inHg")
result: 29.6 inHg
